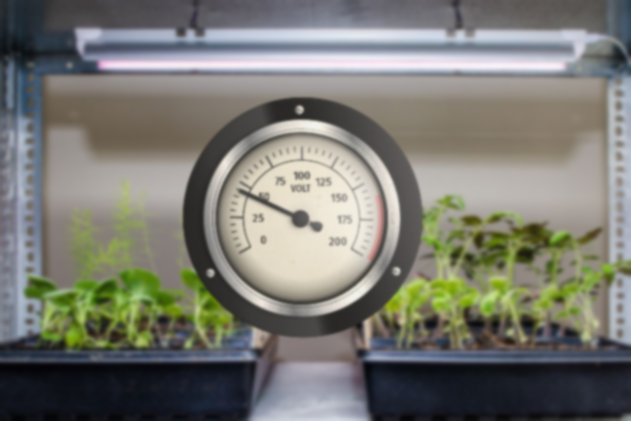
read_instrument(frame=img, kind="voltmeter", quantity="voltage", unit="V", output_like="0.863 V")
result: 45 V
